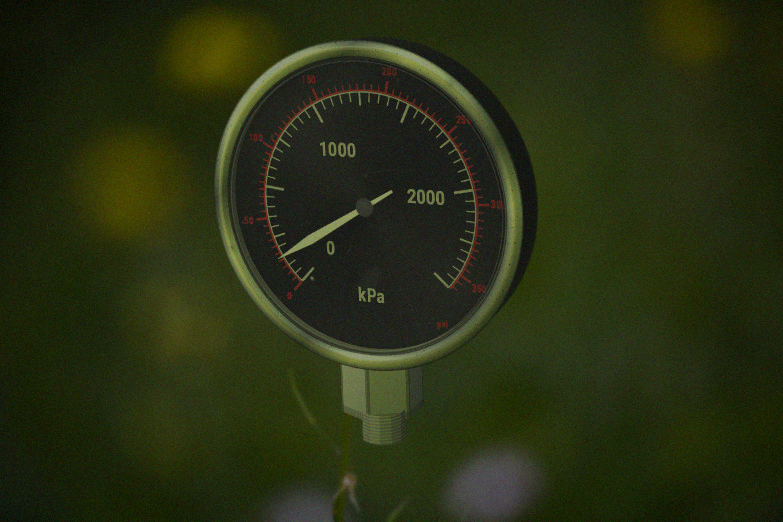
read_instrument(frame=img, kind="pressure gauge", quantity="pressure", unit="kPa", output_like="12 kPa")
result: 150 kPa
